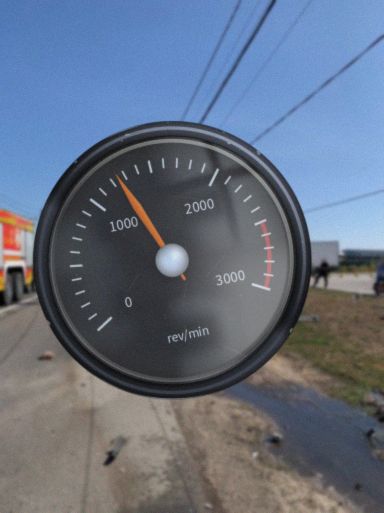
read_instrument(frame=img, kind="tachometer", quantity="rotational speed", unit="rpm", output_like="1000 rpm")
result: 1250 rpm
